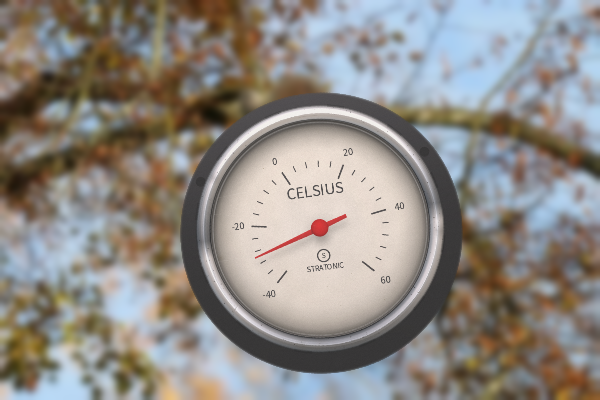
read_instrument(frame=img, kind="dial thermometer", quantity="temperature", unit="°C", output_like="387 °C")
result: -30 °C
